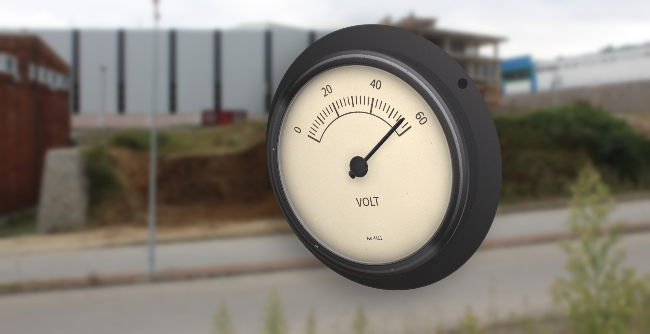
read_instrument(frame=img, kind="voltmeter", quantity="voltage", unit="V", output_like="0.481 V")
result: 56 V
